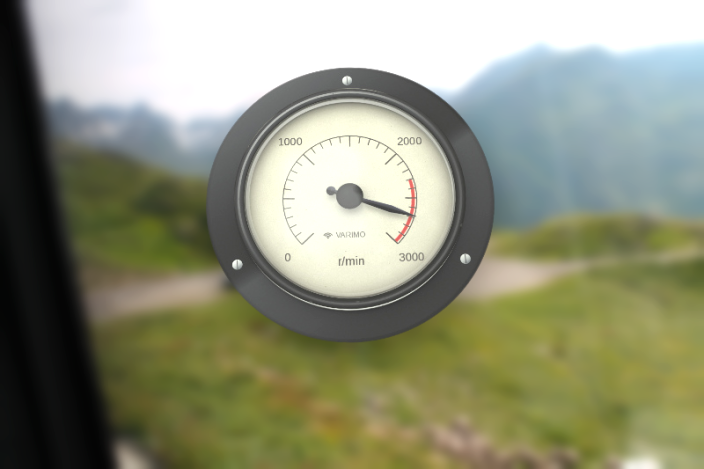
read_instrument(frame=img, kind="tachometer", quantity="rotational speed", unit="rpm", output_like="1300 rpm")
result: 2700 rpm
